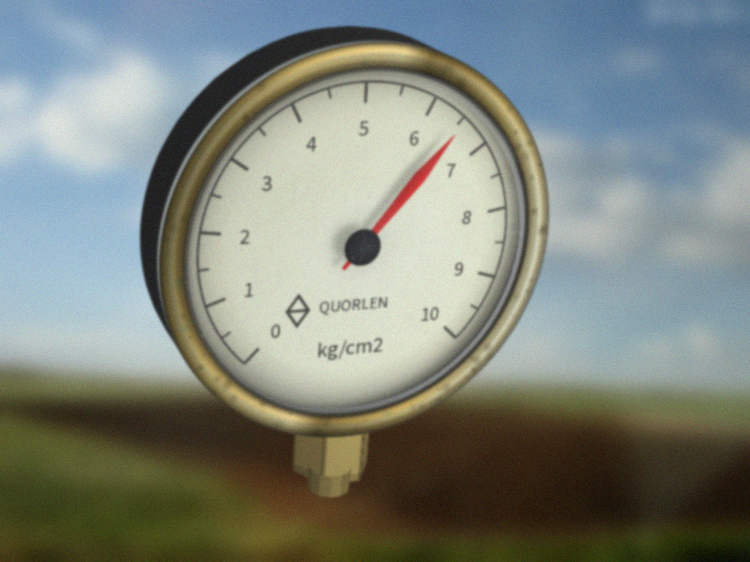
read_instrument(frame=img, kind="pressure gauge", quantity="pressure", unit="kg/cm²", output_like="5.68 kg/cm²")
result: 6.5 kg/cm²
